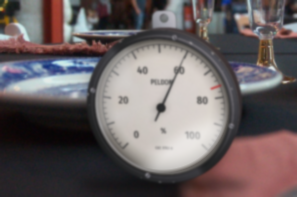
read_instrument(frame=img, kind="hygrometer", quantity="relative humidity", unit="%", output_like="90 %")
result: 60 %
